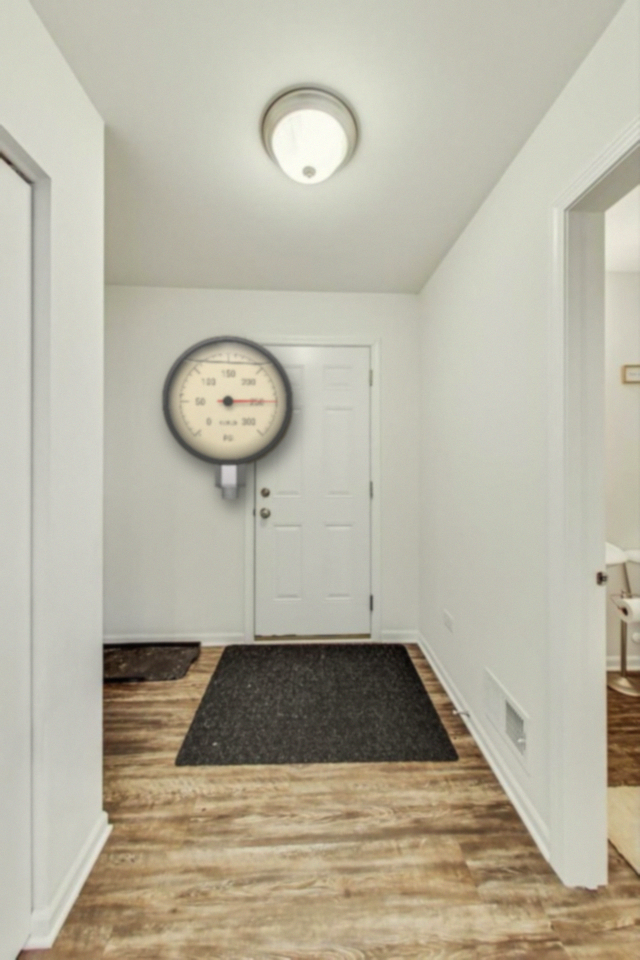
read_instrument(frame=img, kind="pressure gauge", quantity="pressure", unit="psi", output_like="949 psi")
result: 250 psi
